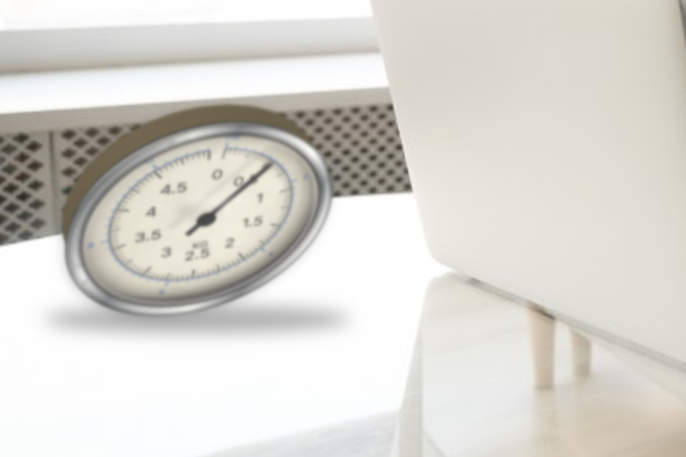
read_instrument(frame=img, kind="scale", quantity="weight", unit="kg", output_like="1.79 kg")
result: 0.5 kg
